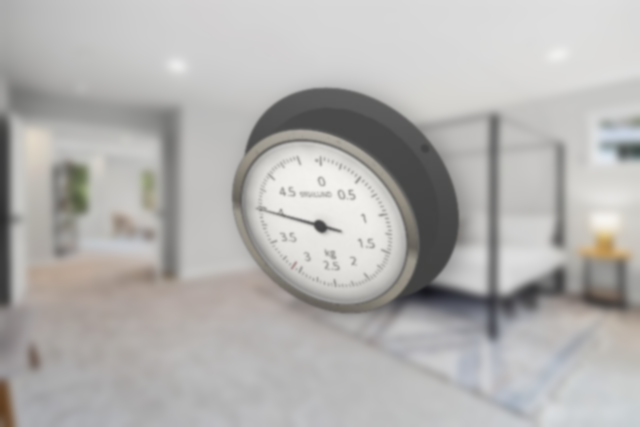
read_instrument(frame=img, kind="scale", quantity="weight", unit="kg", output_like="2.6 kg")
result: 4 kg
